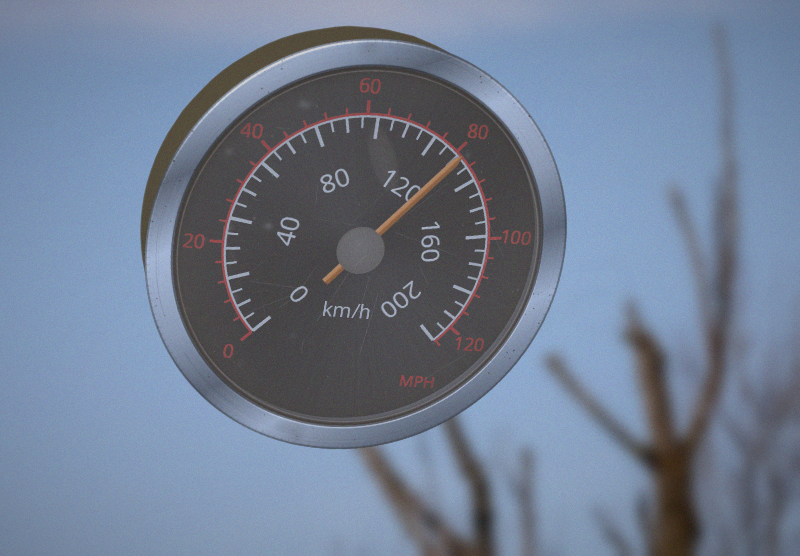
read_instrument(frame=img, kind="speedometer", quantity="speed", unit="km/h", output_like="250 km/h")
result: 130 km/h
